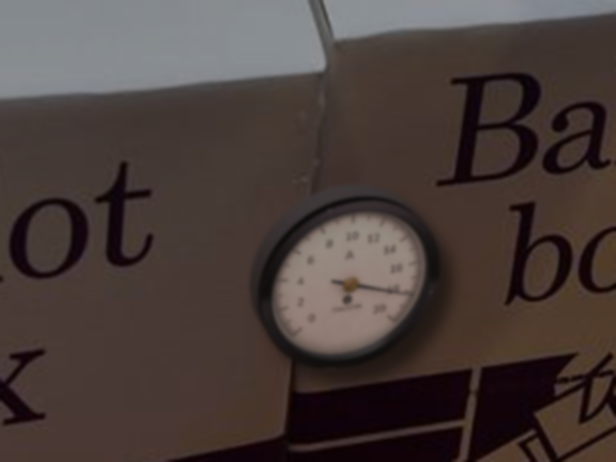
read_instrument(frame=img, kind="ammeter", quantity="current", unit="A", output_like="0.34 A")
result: 18 A
